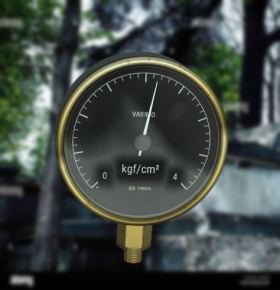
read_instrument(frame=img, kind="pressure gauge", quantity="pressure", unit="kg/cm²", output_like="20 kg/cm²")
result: 2.15 kg/cm²
